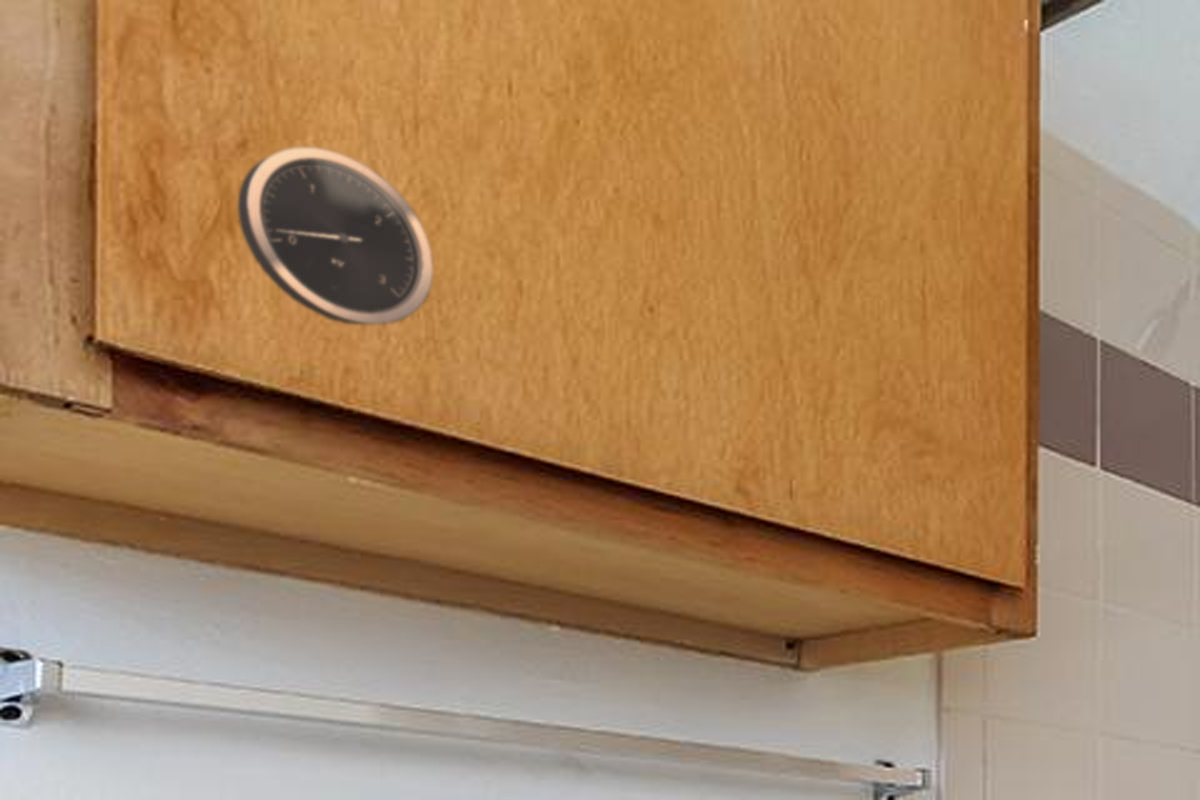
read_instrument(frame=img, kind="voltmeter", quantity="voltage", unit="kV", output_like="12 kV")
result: 0.1 kV
